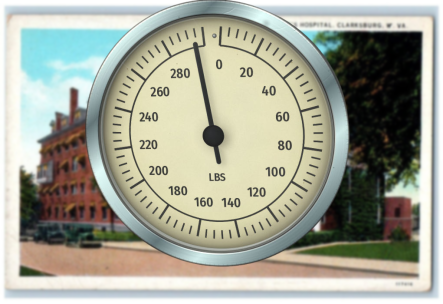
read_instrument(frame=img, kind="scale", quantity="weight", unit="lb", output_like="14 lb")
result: 296 lb
